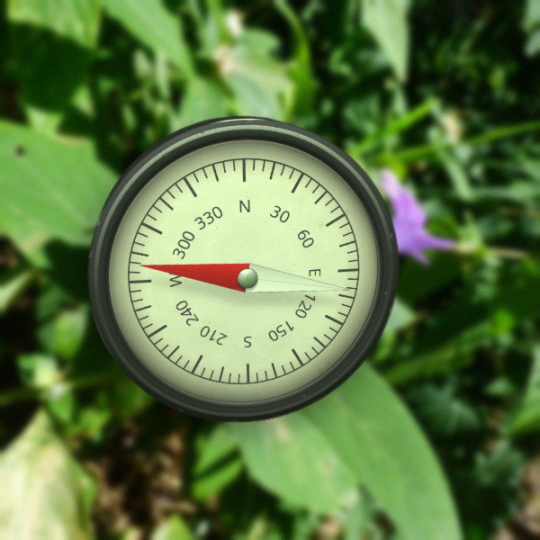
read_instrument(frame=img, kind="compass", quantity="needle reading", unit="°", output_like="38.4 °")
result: 280 °
